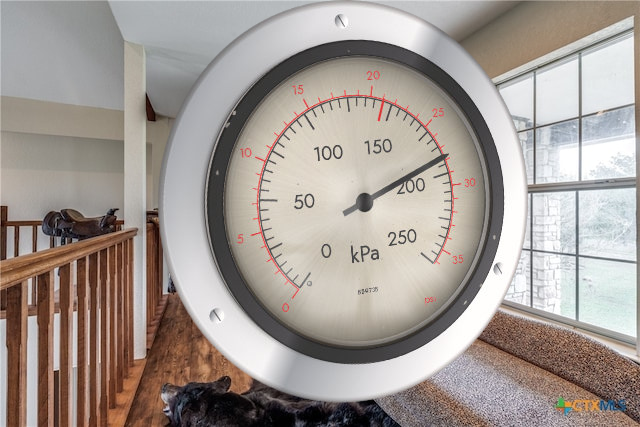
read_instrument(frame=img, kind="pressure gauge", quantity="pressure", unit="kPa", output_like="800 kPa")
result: 190 kPa
